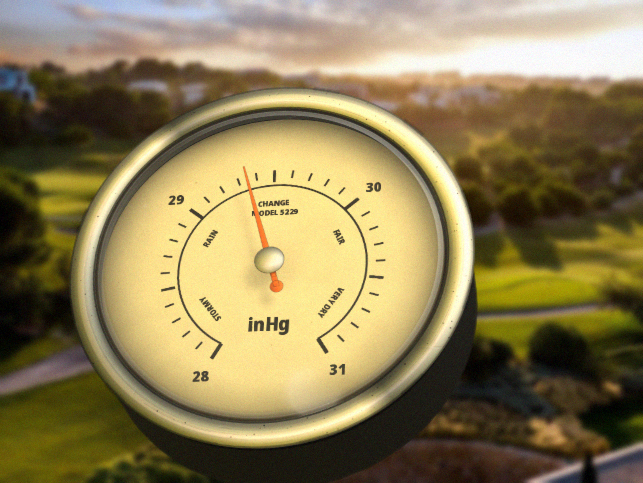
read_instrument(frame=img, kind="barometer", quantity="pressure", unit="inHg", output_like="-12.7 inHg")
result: 29.35 inHg
